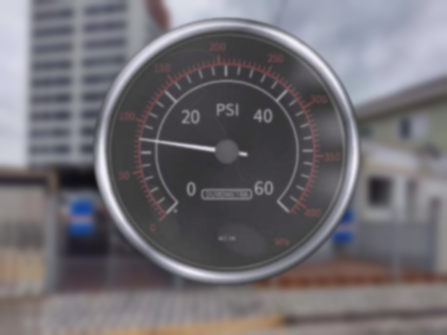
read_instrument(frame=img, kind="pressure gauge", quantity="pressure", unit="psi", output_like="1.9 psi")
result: 12 psi
